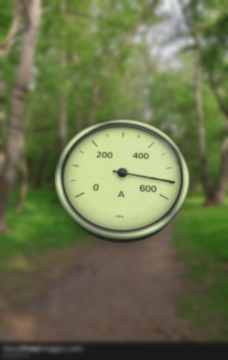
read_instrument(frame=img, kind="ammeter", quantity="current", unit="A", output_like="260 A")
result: 550 A
